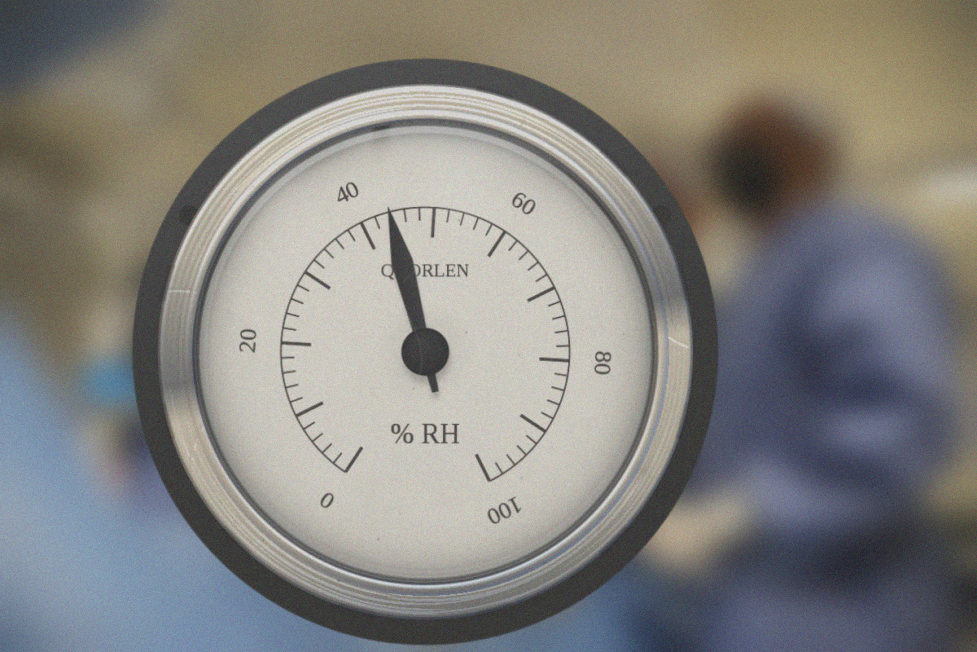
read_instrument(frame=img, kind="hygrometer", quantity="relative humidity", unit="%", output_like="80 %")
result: 44 %
